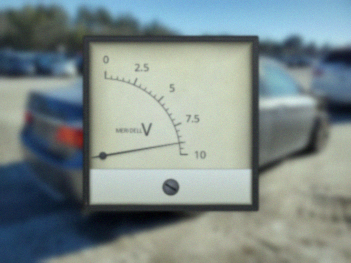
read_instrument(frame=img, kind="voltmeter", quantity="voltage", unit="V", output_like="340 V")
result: 9 V
